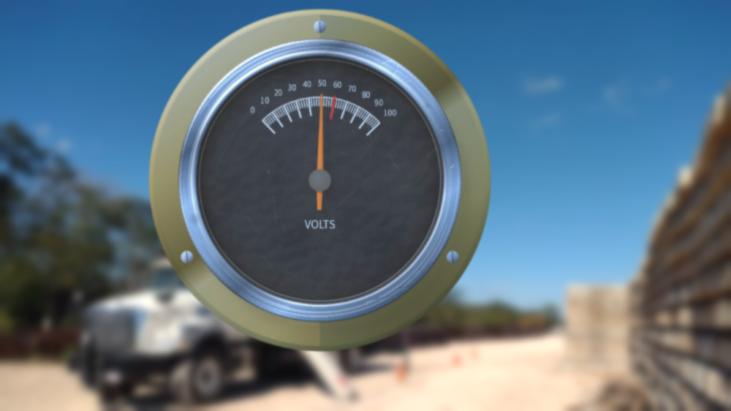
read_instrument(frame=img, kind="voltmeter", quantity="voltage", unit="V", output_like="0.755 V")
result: 50 V
